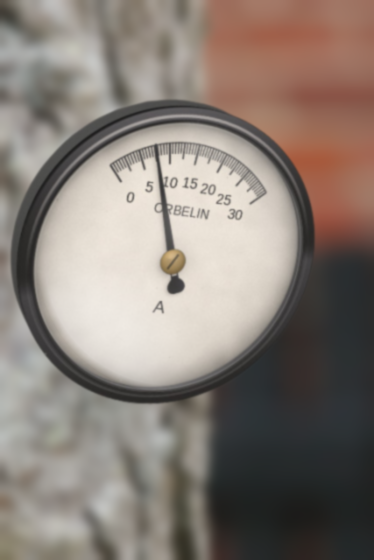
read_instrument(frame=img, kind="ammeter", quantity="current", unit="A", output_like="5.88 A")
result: 7.5 A
